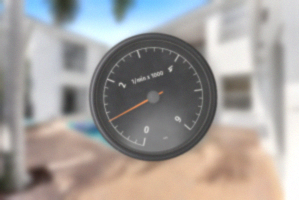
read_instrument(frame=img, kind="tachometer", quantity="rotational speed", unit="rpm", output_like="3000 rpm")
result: 1000 rpm
